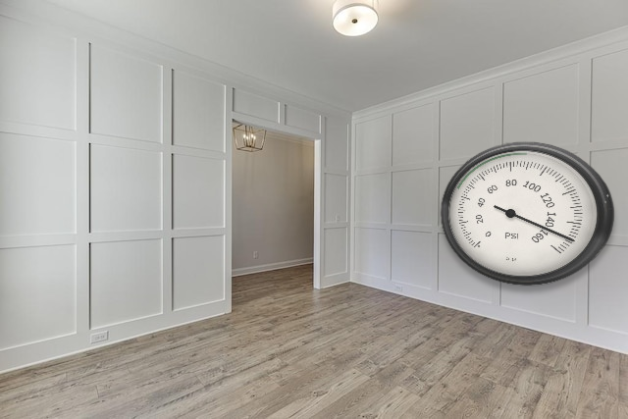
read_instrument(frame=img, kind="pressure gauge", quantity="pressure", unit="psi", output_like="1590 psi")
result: 150 psi
